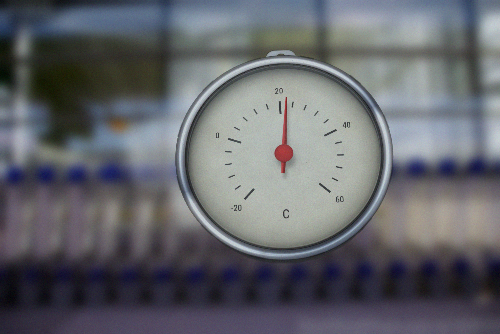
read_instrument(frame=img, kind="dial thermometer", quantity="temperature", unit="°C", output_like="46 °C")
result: 22 °C
